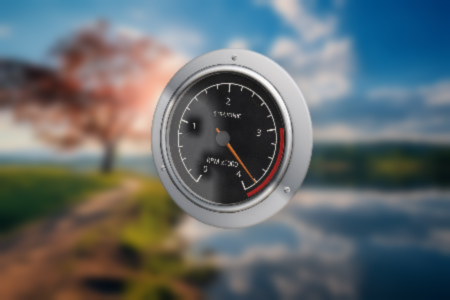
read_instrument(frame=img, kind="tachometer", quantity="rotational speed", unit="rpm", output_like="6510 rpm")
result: 3800 rpm
